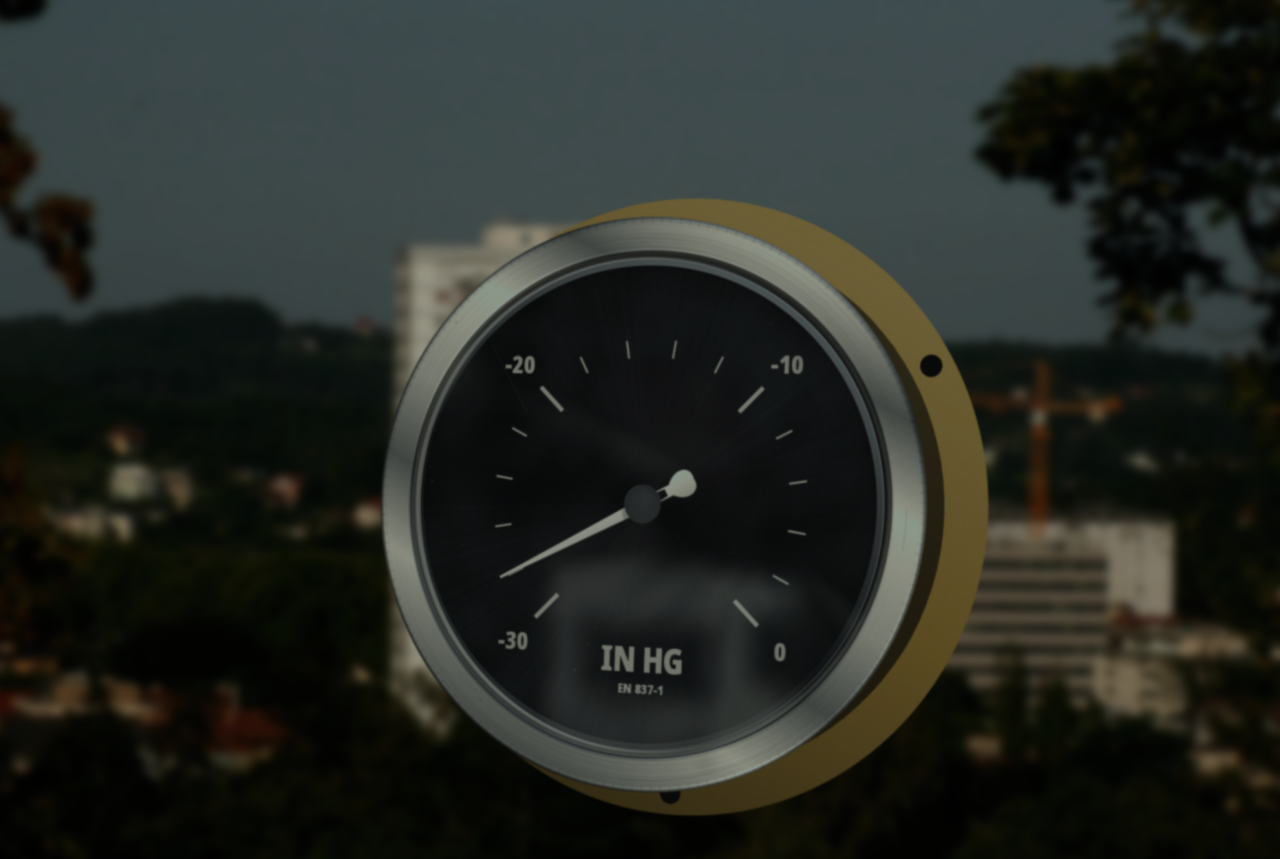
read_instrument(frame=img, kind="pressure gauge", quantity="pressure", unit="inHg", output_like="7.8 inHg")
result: -28 inHg
